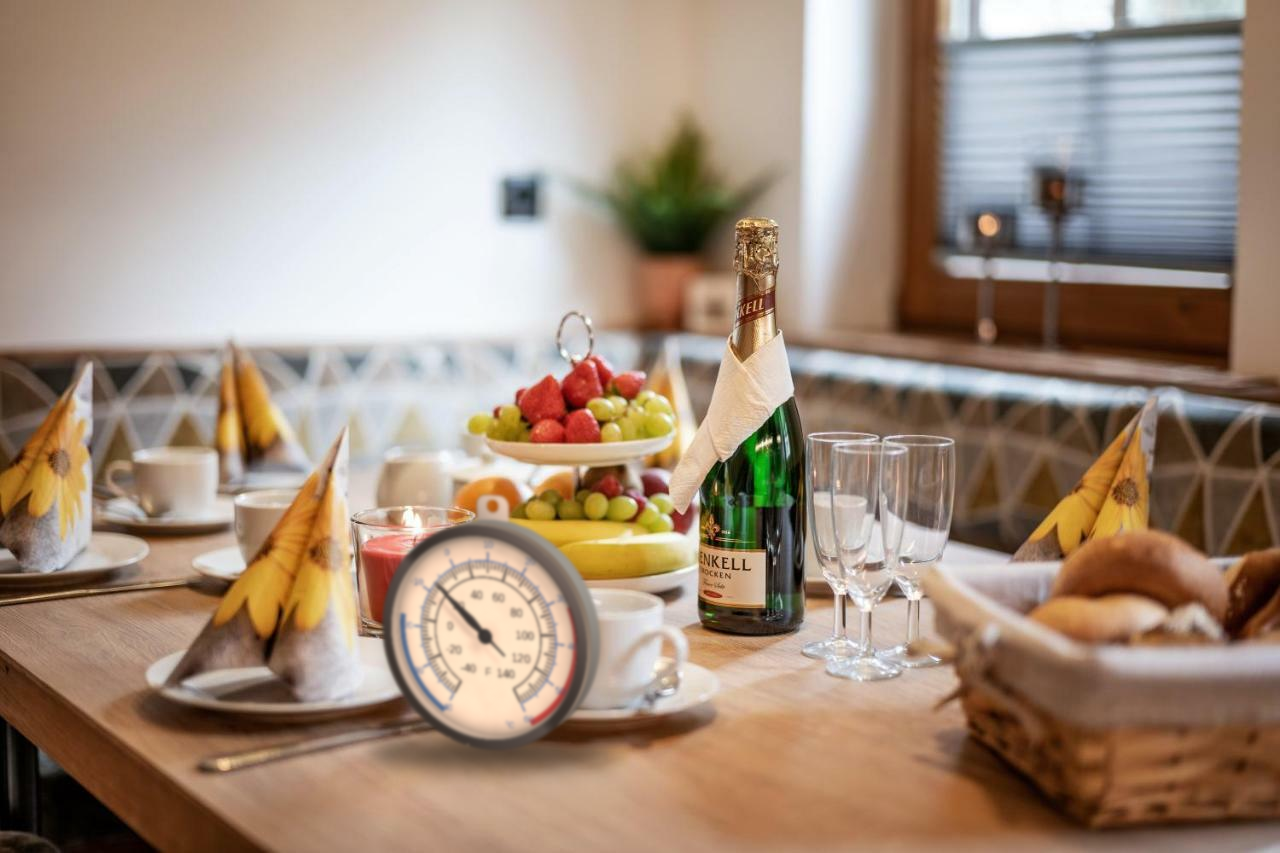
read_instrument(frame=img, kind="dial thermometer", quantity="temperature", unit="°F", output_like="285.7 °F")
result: 20 °F
